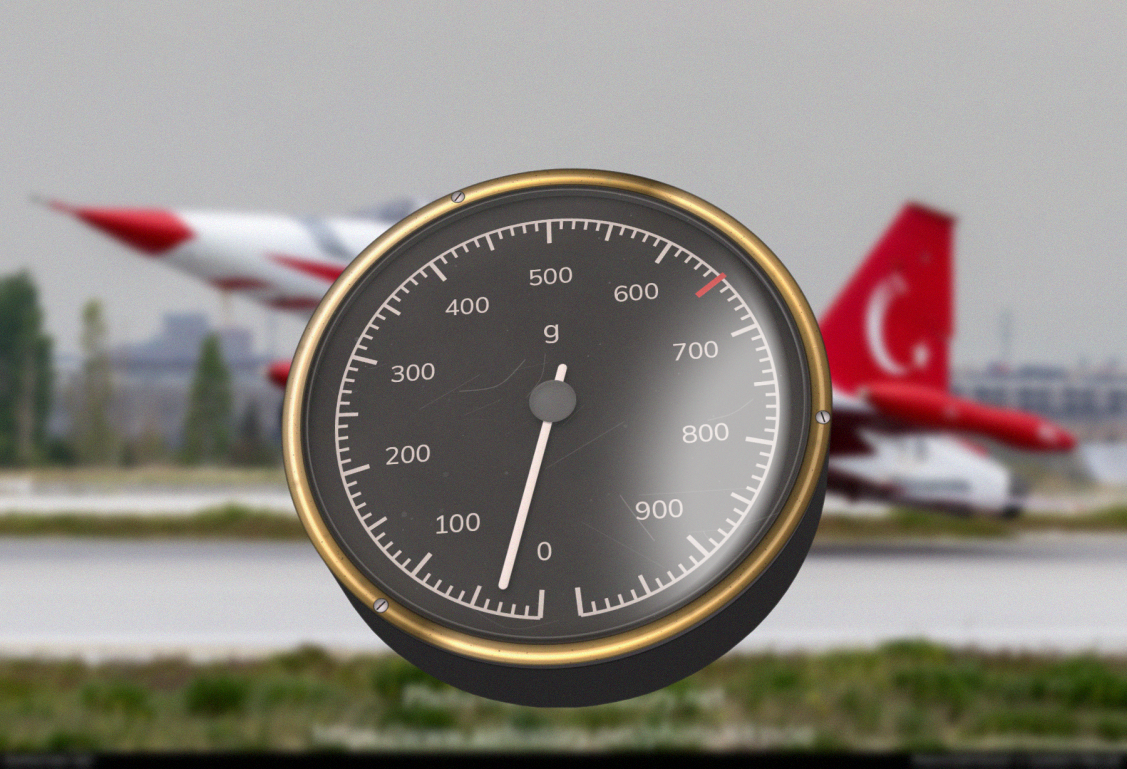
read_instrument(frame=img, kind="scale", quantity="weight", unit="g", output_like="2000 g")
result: 30 g
